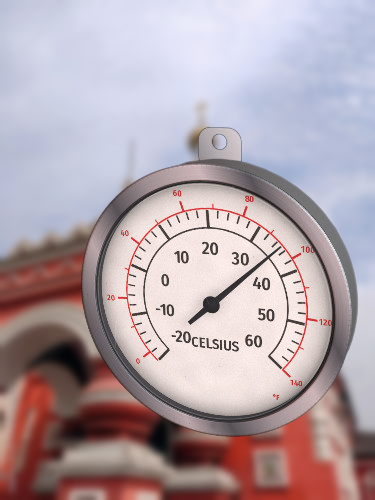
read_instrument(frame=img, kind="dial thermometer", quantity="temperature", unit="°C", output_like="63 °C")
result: 35 °C
